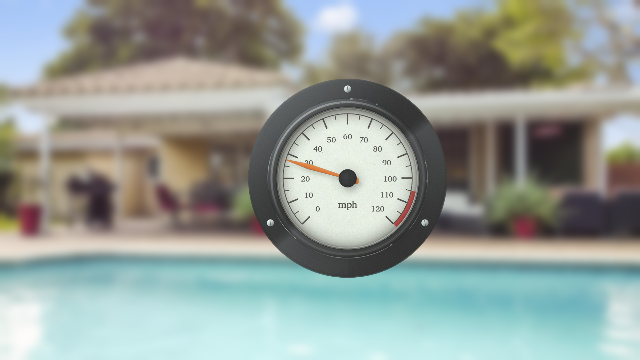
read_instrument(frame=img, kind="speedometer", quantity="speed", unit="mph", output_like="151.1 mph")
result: 27.5 mph
